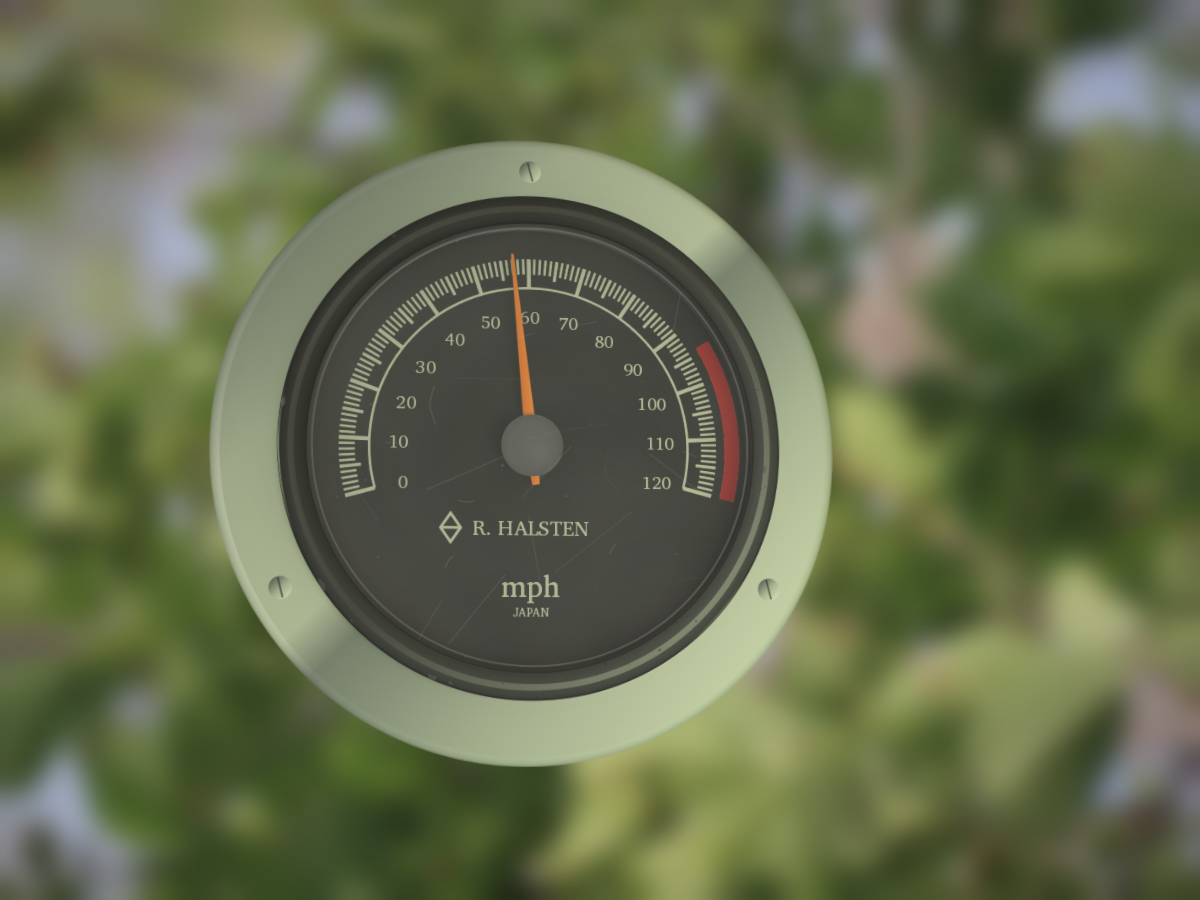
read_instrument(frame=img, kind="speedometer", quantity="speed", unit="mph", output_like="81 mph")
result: 57 mph
